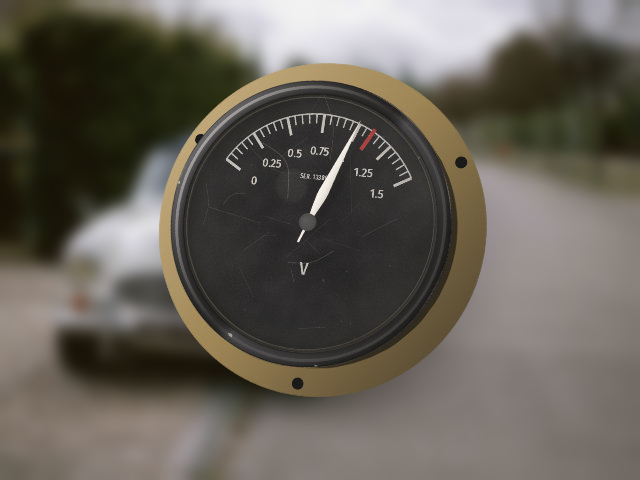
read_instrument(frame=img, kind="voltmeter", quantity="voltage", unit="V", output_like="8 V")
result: 1 V
